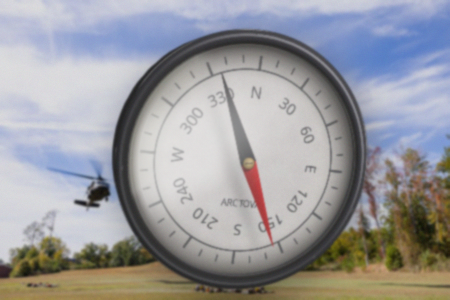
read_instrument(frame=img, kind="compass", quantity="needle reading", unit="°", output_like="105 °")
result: 155 °
